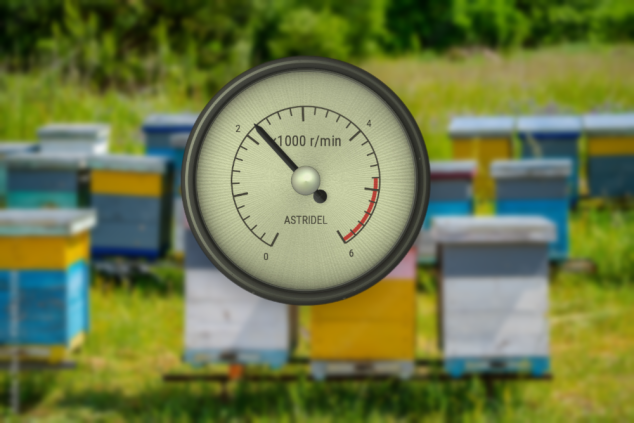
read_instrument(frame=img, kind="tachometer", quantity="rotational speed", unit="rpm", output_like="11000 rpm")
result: 2200 rpm
